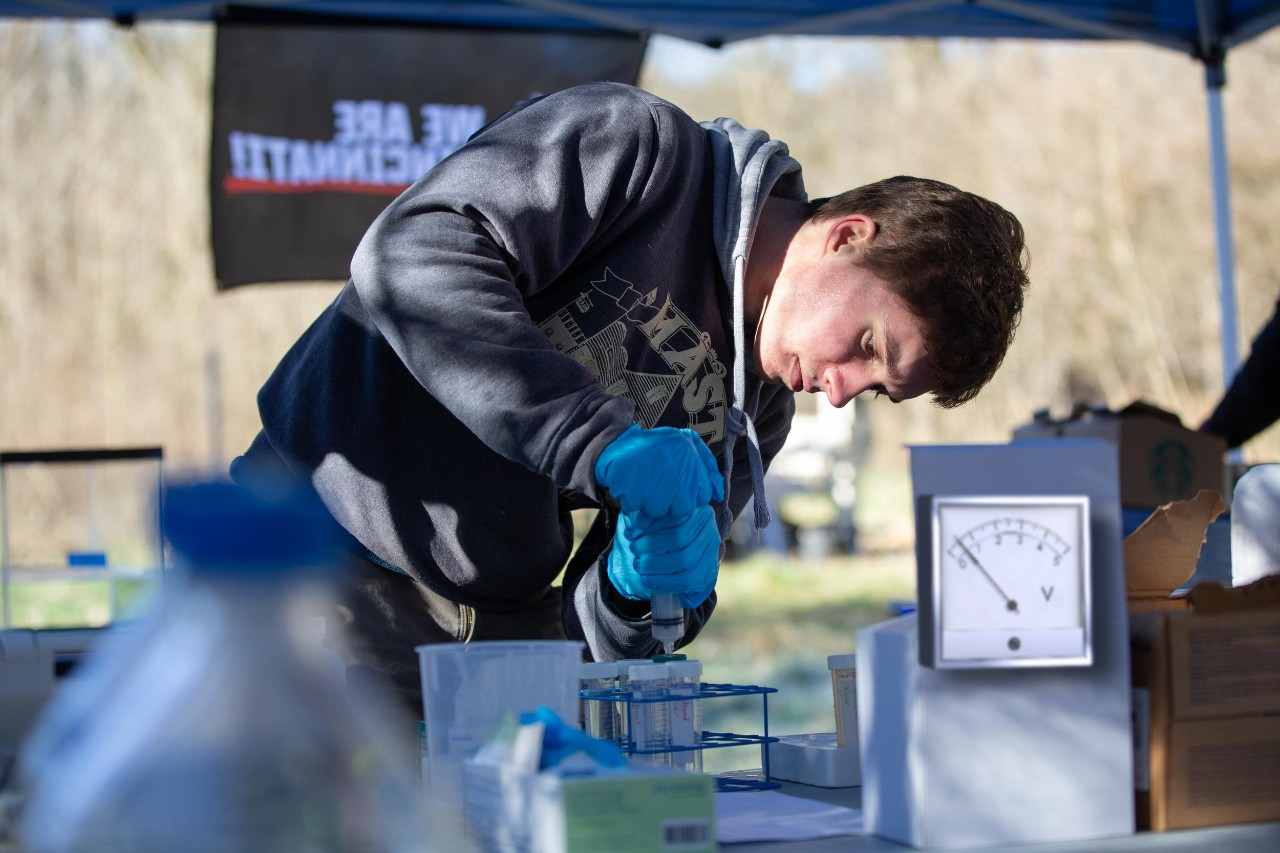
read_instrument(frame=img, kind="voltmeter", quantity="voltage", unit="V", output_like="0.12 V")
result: 0.5 V
